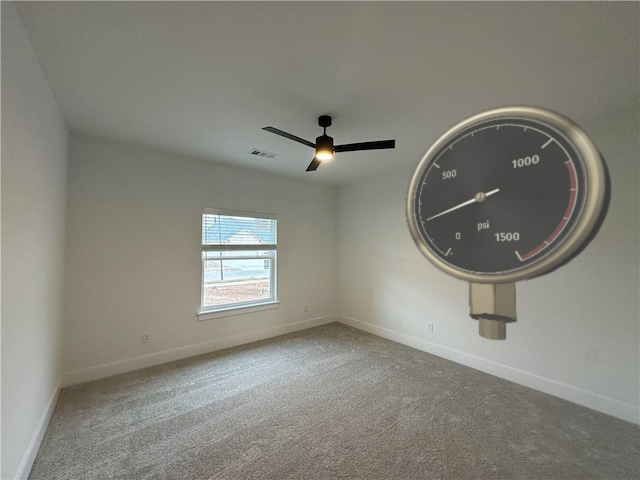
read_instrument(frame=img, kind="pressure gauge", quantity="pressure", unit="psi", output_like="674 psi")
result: 200 psi
